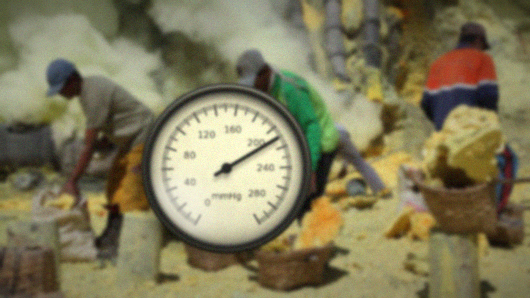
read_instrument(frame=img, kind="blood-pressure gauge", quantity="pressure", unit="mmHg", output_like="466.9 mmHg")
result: 210 mmHg
